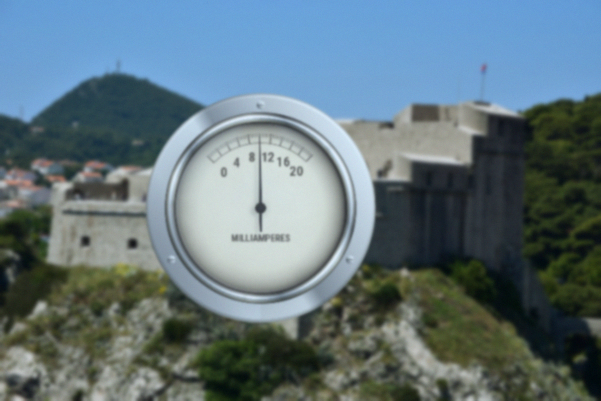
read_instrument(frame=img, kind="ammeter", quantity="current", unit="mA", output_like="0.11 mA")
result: 10 mA
